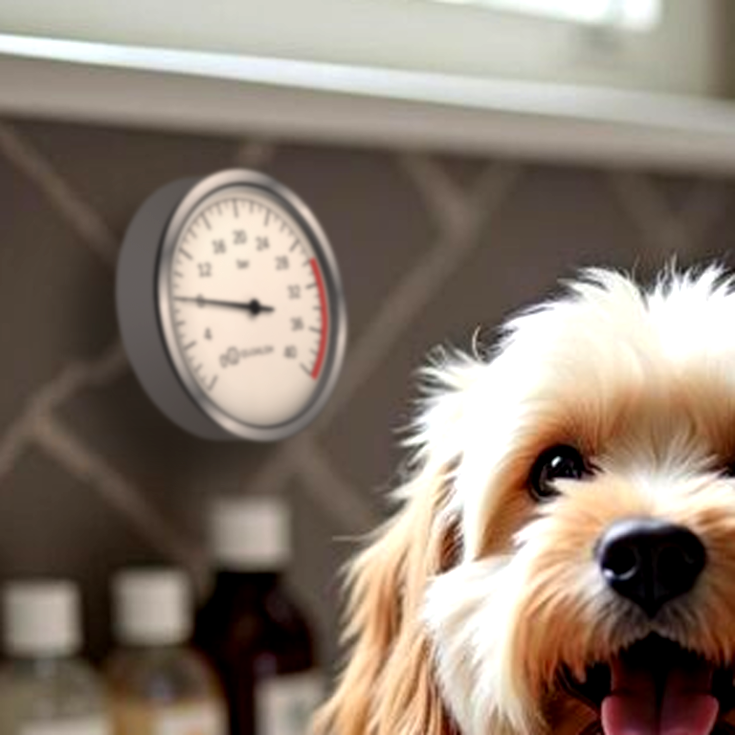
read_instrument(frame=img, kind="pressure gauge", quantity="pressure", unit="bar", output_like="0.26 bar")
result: 8 bar
